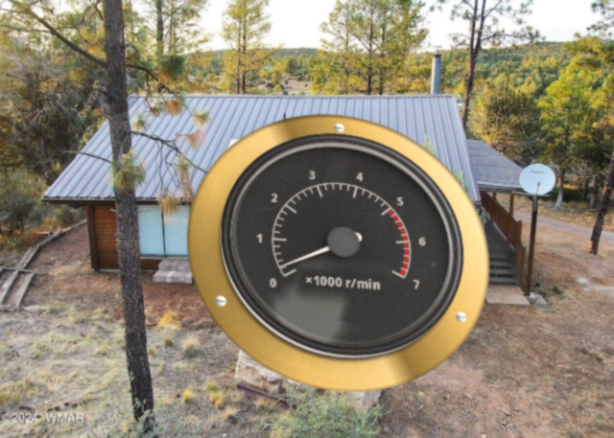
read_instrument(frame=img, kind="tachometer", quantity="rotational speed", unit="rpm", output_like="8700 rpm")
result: 200 rpm
